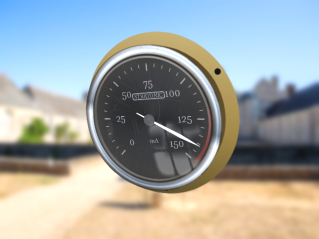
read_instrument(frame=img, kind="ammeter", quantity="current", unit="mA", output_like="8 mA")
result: 140 mA
